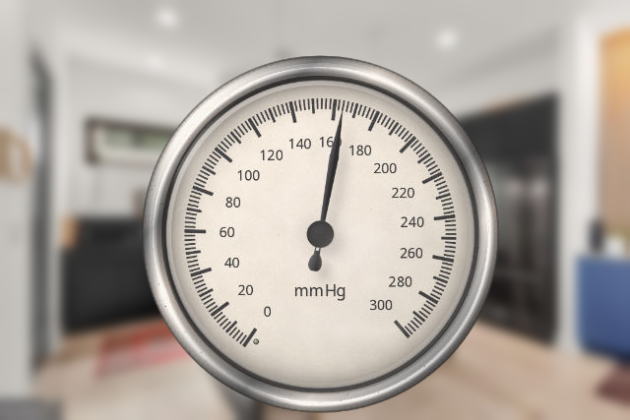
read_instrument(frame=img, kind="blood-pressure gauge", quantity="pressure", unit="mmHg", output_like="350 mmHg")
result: 164 mmHg
